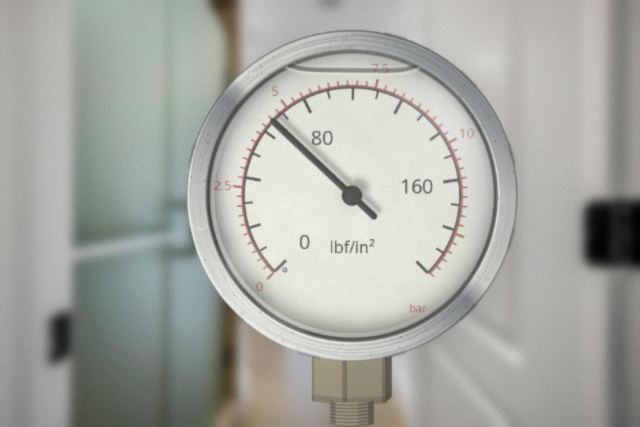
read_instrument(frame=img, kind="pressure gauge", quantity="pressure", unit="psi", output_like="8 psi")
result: 65 psi
